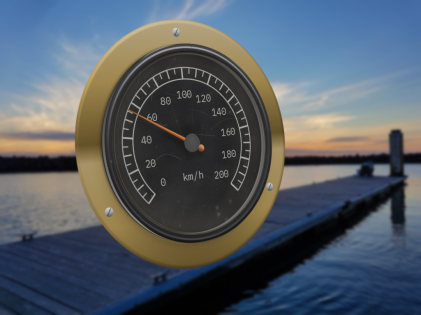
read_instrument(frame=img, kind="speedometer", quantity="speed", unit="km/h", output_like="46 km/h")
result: 55 km/h
